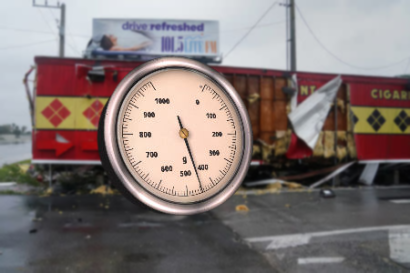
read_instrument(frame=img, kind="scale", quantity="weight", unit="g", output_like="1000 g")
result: 450 g
